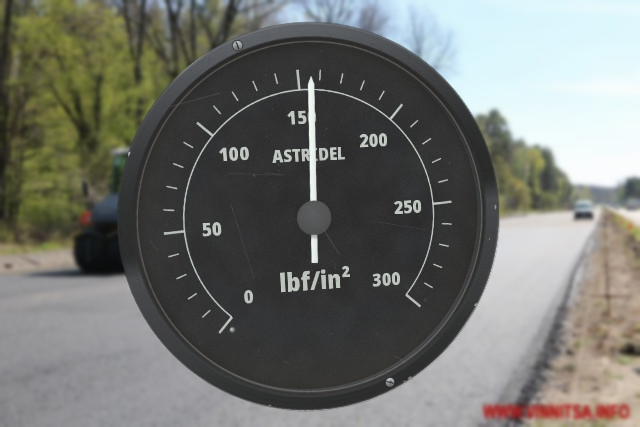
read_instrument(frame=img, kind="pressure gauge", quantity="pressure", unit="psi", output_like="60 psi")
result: 155 psi
